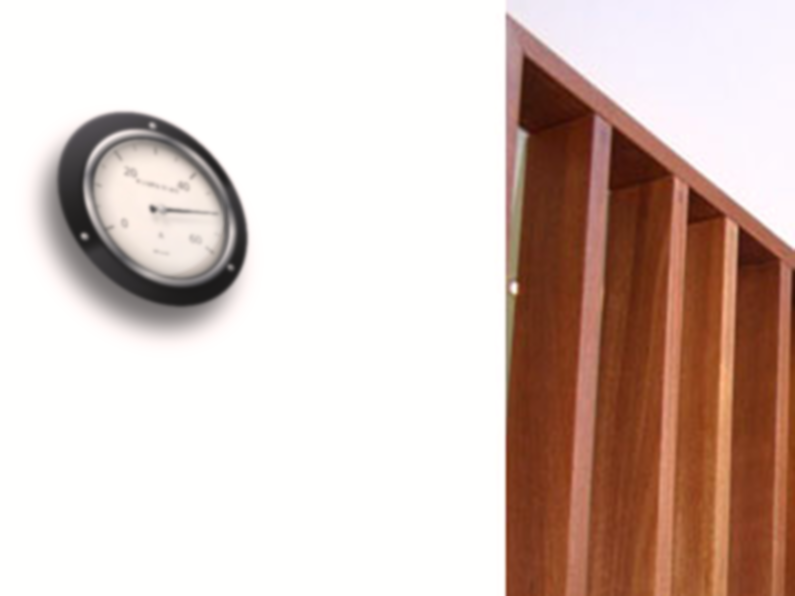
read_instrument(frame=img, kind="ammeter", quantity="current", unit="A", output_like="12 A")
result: 50 A
